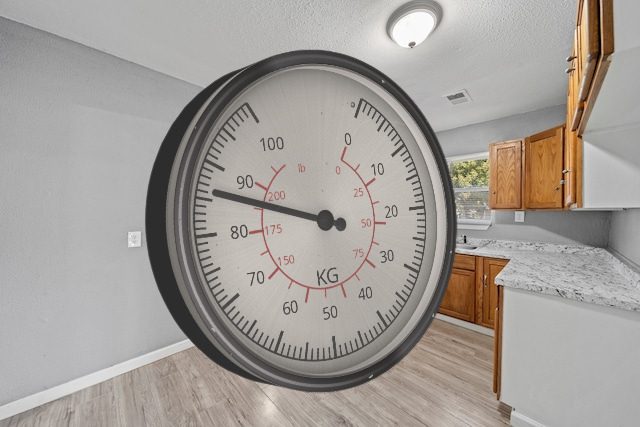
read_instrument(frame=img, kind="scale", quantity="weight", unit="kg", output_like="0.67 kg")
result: 86 kg
